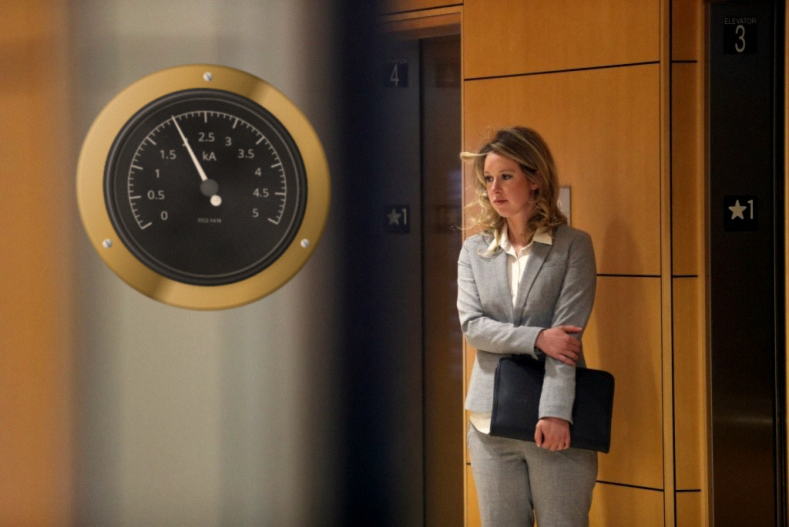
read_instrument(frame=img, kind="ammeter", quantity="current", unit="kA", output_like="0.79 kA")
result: 2 kA
